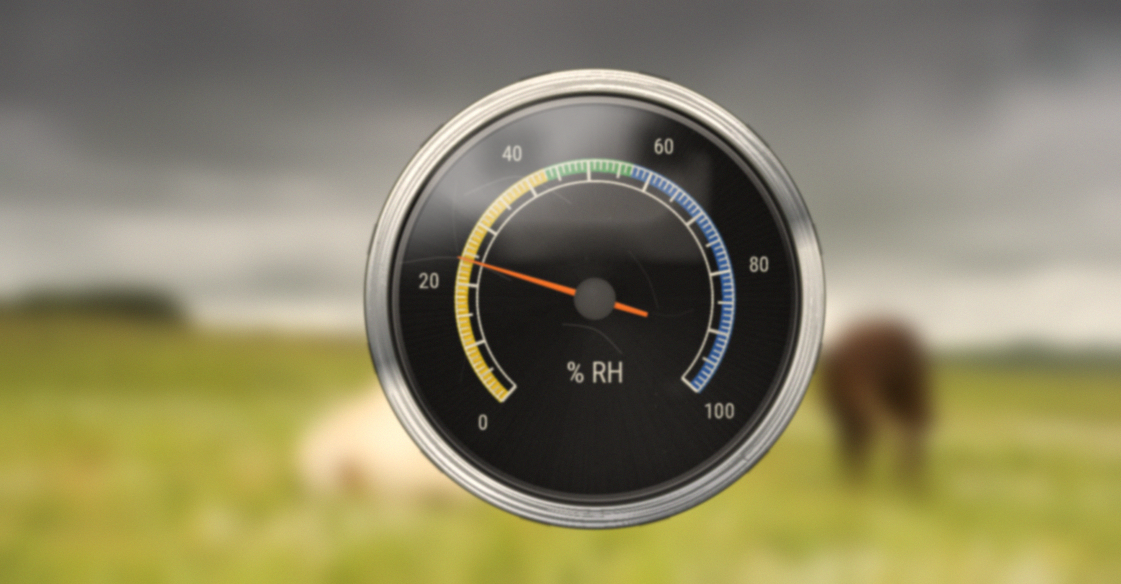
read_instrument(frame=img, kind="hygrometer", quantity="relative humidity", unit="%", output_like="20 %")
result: 24 %
